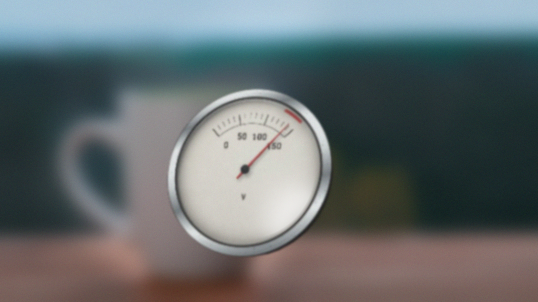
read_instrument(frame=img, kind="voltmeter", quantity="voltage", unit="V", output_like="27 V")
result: 140 V
